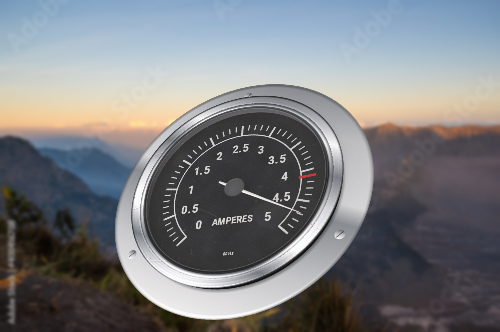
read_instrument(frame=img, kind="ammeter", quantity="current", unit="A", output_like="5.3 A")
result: 4.7 A
